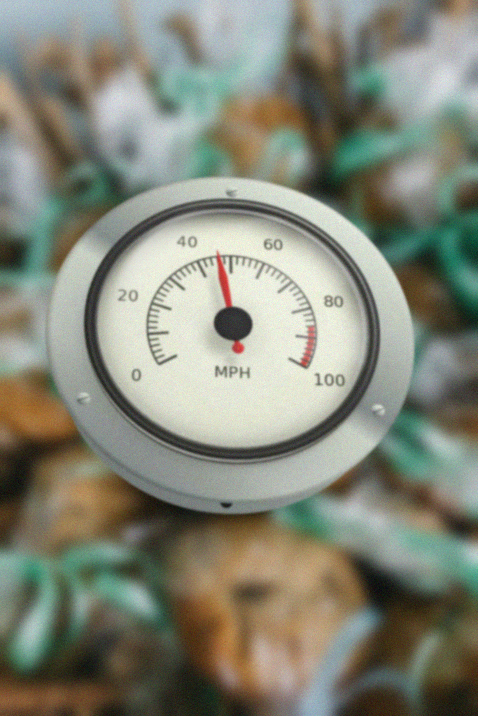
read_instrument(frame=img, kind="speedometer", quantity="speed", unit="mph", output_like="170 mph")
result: 46 mph
